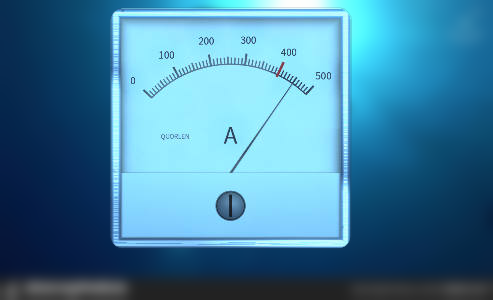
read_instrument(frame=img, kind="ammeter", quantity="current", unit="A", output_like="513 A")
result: 450 A
